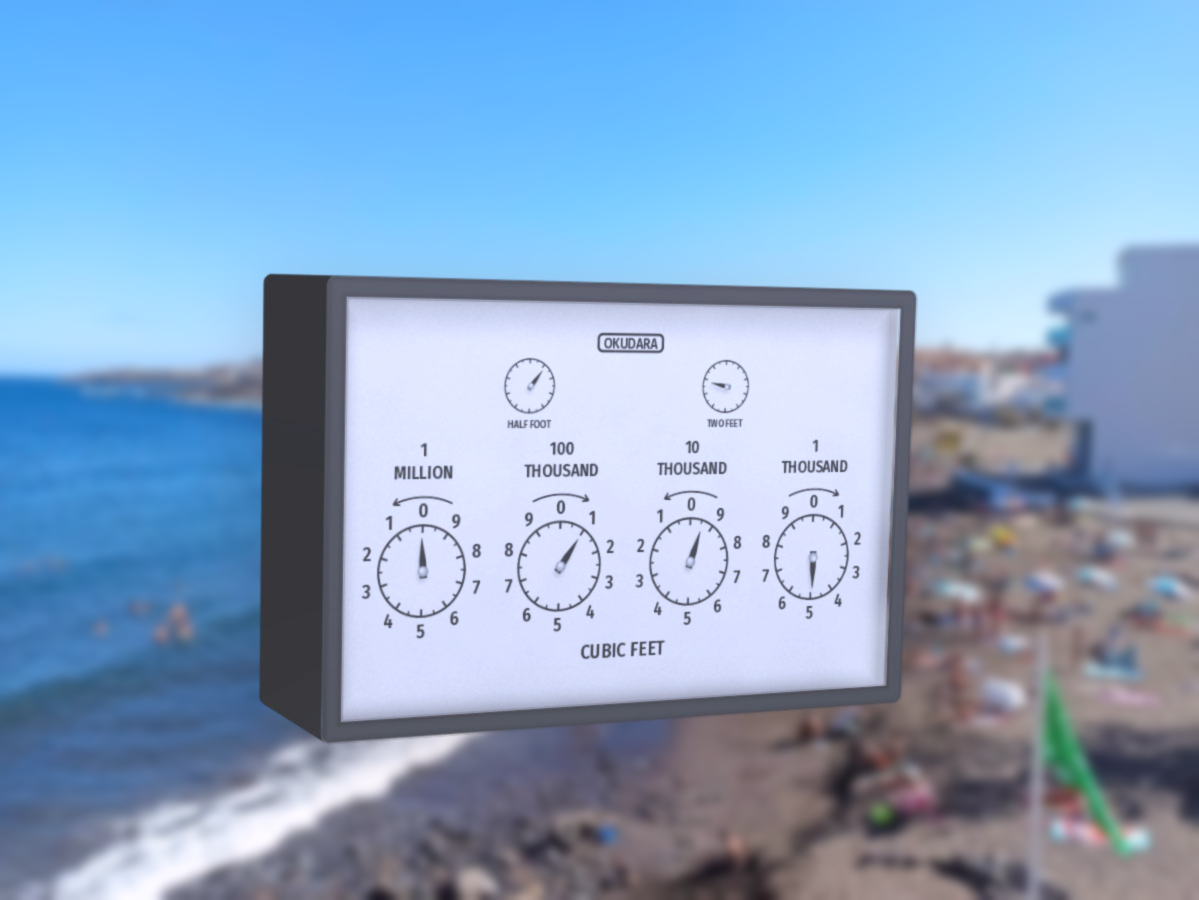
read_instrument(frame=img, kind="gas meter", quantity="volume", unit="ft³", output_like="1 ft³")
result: 9500 ft³
